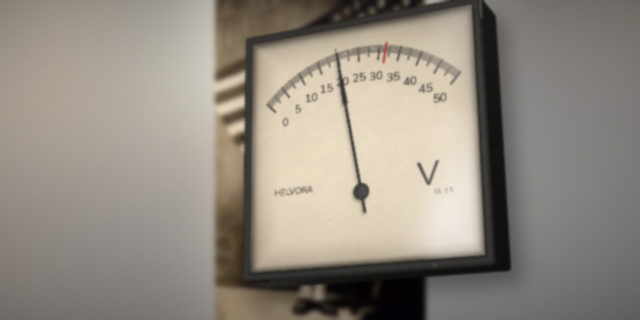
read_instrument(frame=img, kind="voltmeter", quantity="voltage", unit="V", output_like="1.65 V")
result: 20 V
